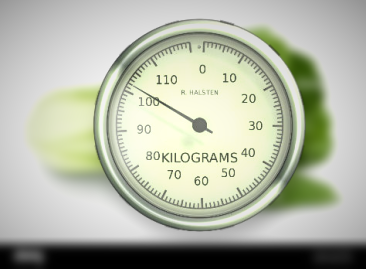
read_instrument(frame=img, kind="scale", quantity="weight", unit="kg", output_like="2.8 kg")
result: 102 kg
